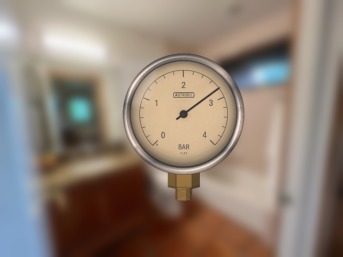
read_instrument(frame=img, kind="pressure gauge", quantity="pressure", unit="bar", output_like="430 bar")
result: 2.8 bar
